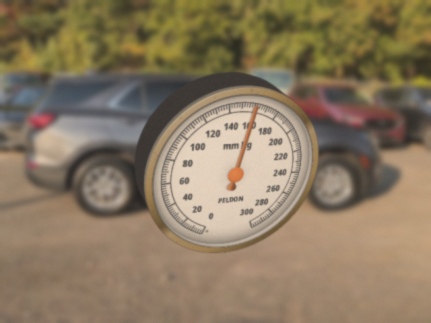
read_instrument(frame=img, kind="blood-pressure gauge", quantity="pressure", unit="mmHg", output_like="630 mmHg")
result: 160 mmHg
